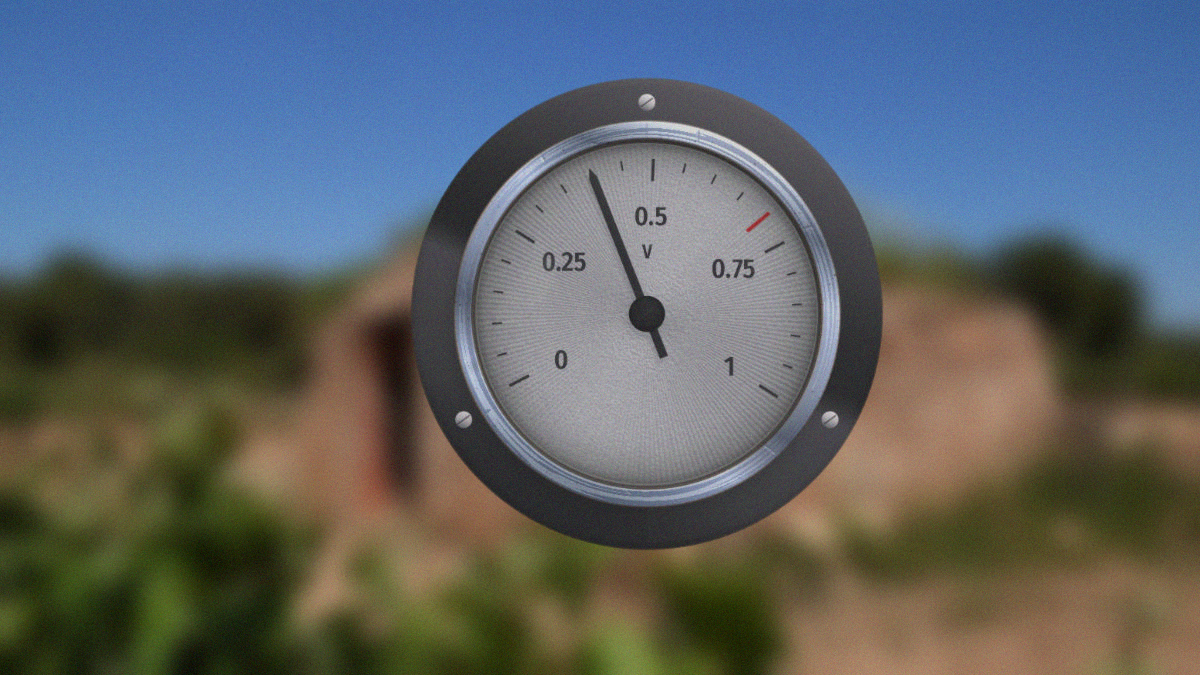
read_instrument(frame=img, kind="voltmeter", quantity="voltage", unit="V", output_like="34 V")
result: 0.4 V
